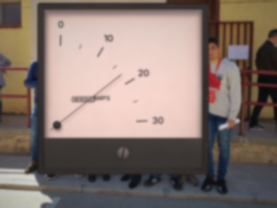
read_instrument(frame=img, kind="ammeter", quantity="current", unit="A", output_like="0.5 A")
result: 17.5 A
